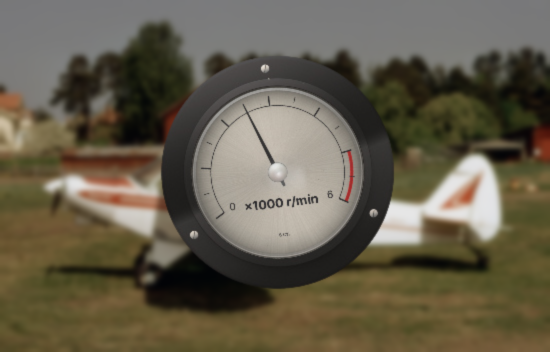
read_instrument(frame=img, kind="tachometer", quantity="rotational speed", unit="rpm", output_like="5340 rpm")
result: 2500 rpm
